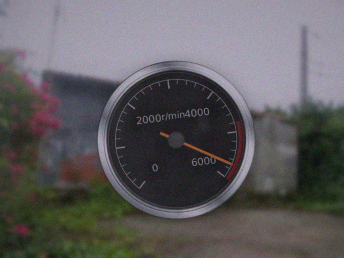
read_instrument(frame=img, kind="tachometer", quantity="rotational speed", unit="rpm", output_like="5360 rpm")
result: 5700 rpm
